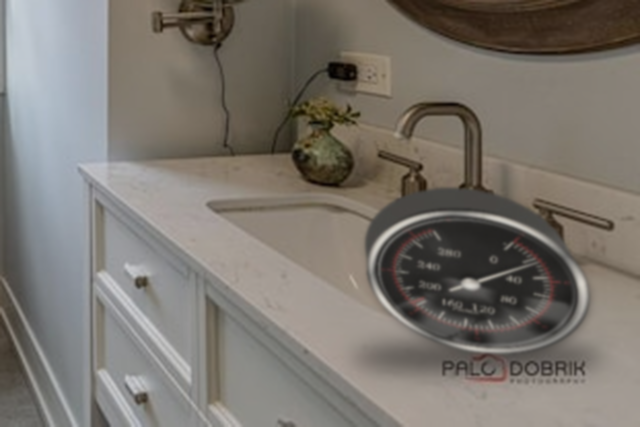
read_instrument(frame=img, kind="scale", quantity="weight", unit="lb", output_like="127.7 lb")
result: 20 lb
